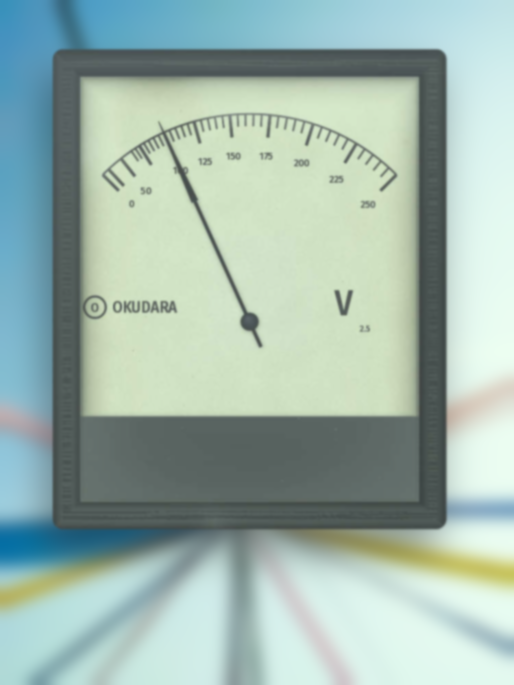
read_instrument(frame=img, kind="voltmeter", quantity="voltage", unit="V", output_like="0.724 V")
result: 100 V
